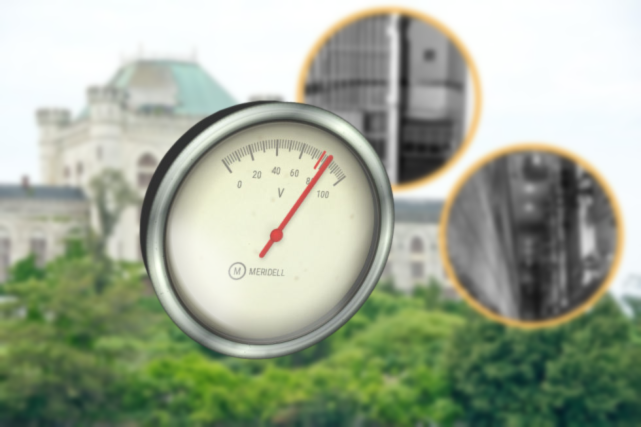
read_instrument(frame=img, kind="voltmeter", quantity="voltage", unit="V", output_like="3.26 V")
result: 80 V
